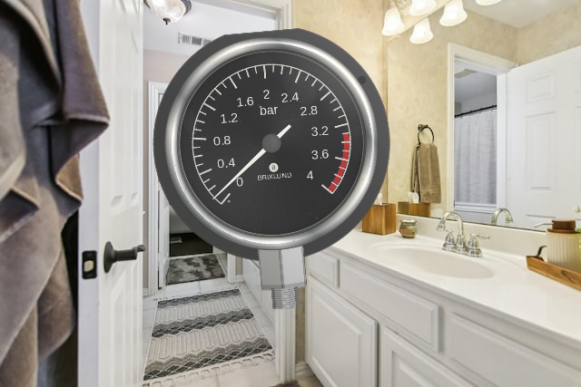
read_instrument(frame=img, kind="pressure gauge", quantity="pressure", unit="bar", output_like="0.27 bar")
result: 0.1 bar
